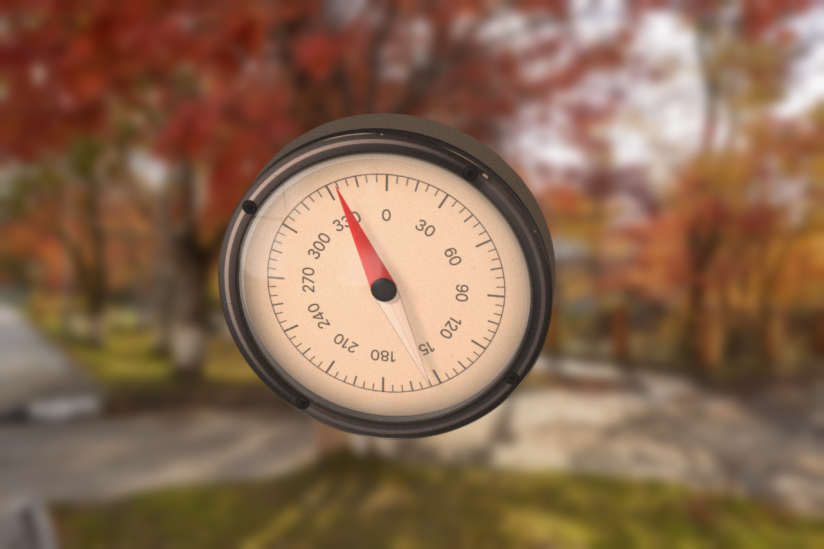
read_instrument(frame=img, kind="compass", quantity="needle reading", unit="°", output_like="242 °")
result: 335 °
